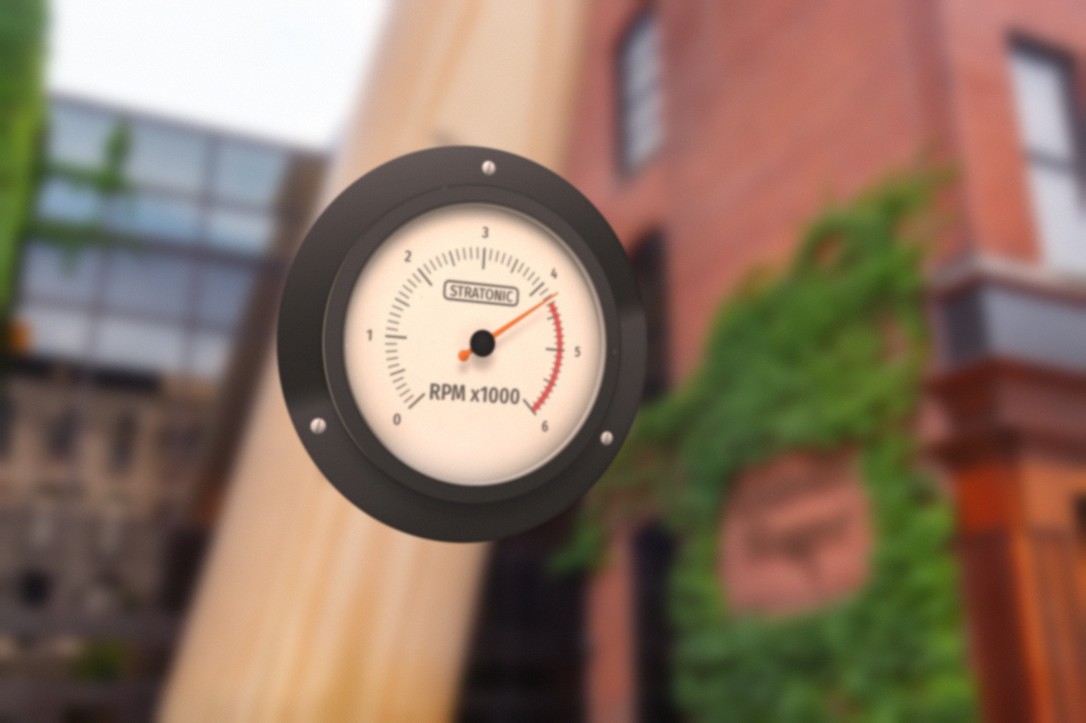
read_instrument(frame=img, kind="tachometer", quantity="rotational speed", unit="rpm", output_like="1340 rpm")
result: 4200 rpm
